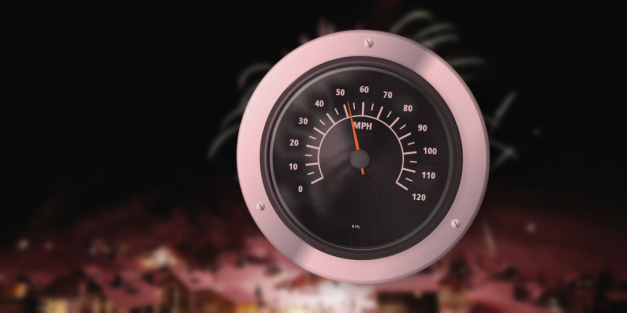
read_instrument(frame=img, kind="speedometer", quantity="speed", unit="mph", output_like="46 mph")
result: 52.5 mph
